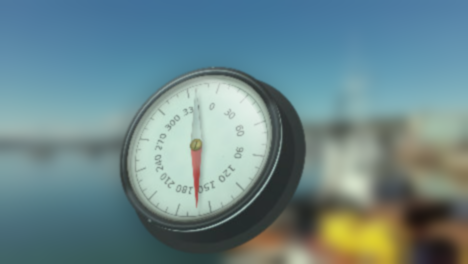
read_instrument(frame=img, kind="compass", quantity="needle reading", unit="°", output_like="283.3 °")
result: 160 °
